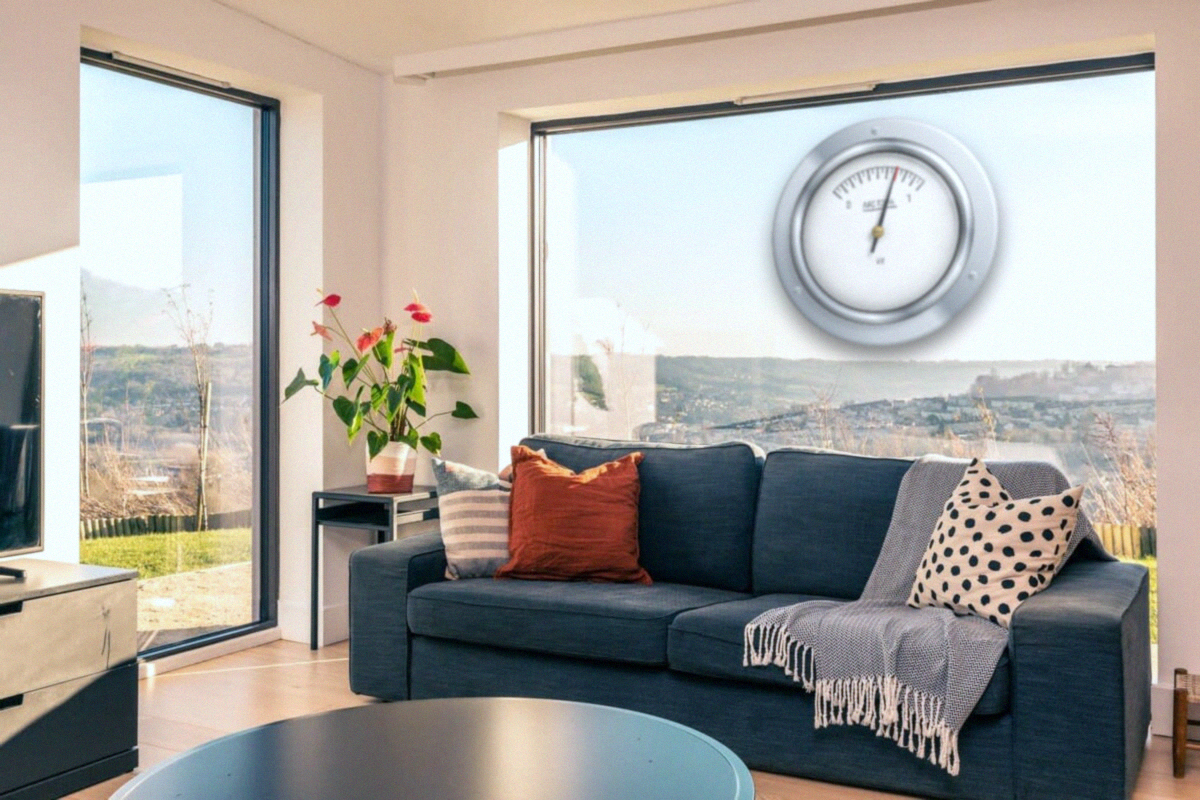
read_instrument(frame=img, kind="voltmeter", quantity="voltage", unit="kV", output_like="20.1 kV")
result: 0.7 kV
